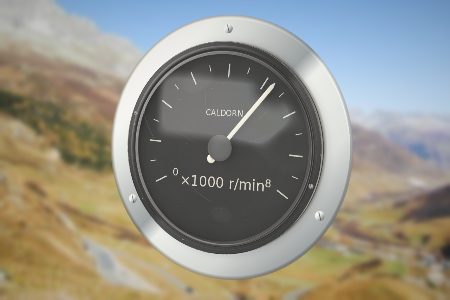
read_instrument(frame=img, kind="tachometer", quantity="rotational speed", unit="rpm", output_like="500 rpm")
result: 5250 rpm
